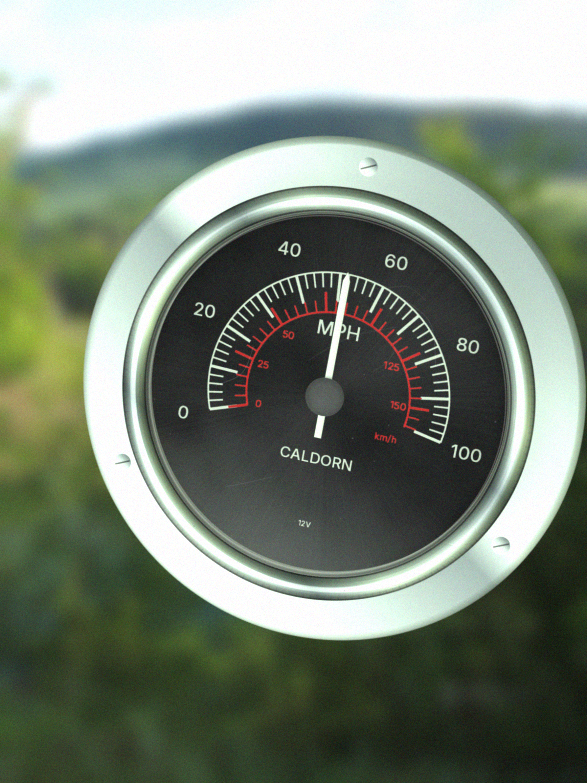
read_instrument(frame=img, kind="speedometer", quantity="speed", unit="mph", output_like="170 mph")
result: 52 mph
